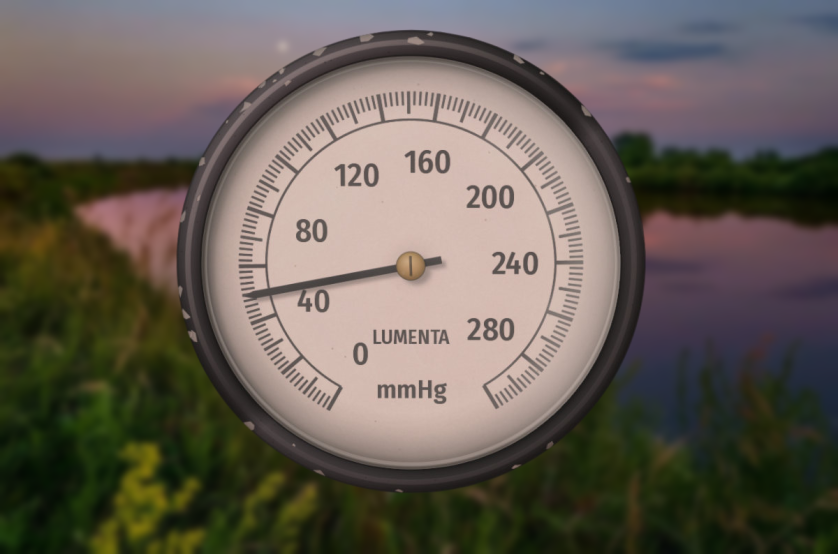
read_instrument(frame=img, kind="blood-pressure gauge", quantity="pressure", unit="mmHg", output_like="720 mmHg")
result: 50 mmHg
